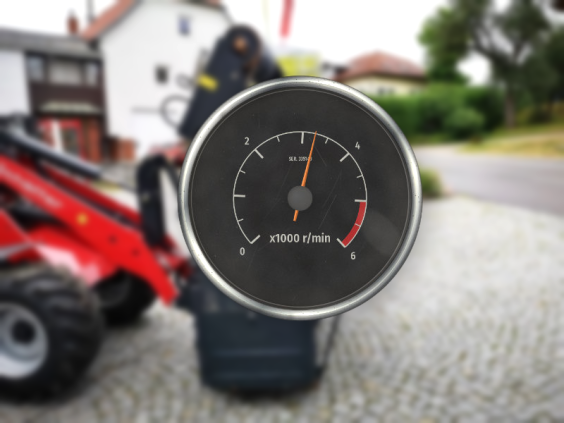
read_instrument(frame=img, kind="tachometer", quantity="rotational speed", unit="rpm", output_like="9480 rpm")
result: 3250 rpm
